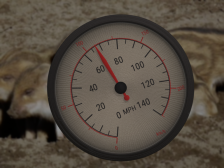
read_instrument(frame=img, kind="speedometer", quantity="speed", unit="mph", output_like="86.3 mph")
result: 67.5 mph
